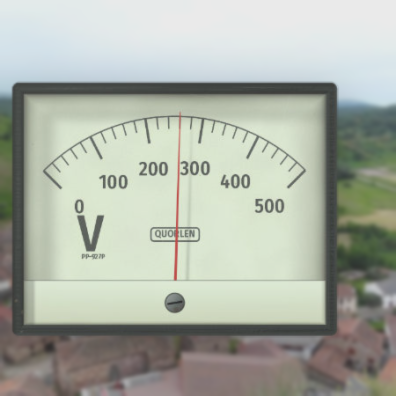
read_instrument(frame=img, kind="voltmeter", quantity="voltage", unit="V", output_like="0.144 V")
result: 260 V
